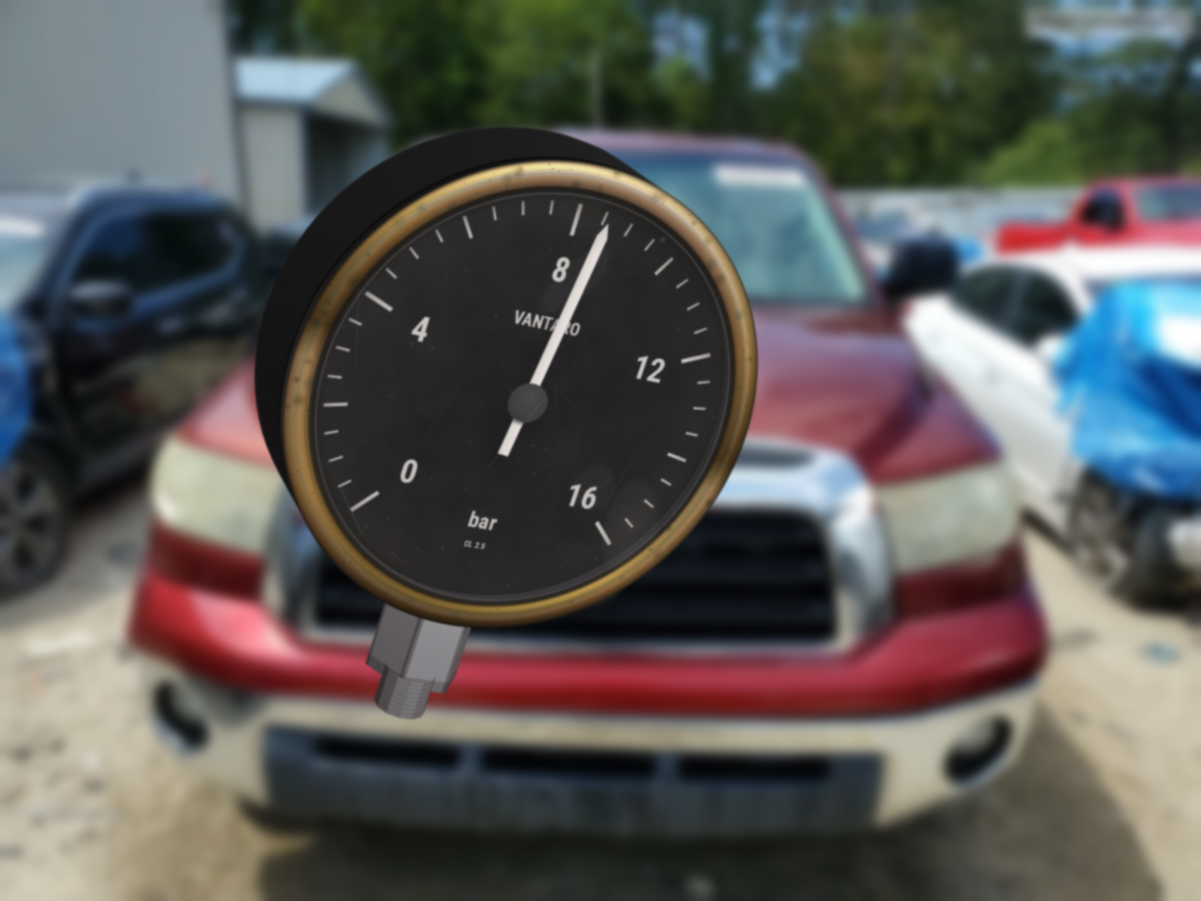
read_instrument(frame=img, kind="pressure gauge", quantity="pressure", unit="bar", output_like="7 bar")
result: 8.5 bar
